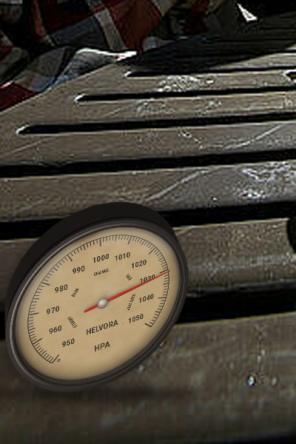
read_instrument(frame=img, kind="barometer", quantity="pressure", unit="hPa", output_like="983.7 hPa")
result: 1030 hPa
